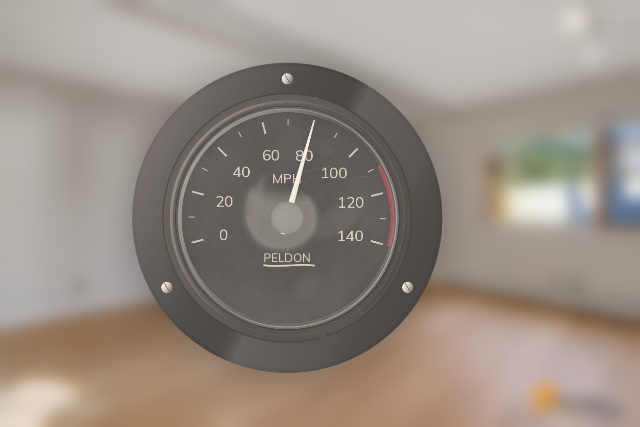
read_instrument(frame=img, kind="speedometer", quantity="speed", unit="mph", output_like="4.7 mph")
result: 80 mph
